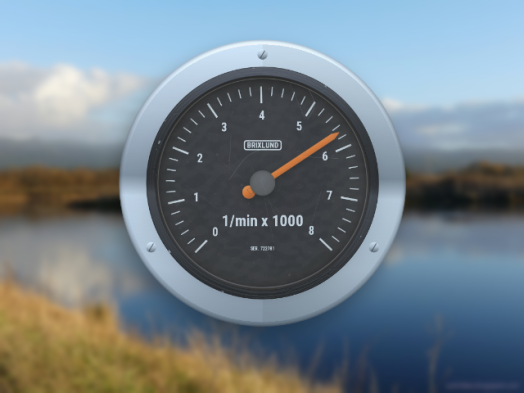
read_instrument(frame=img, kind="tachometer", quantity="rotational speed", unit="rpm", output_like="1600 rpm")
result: 5700 rpm
